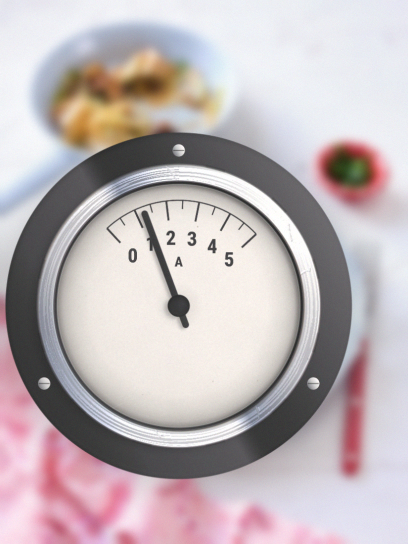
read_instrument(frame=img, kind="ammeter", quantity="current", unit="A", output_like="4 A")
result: 1.25 A
